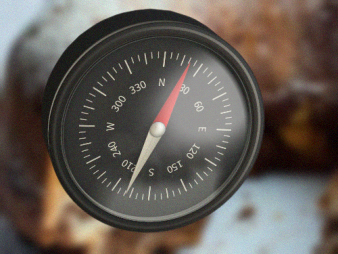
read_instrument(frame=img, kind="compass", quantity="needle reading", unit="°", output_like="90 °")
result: 20 °
